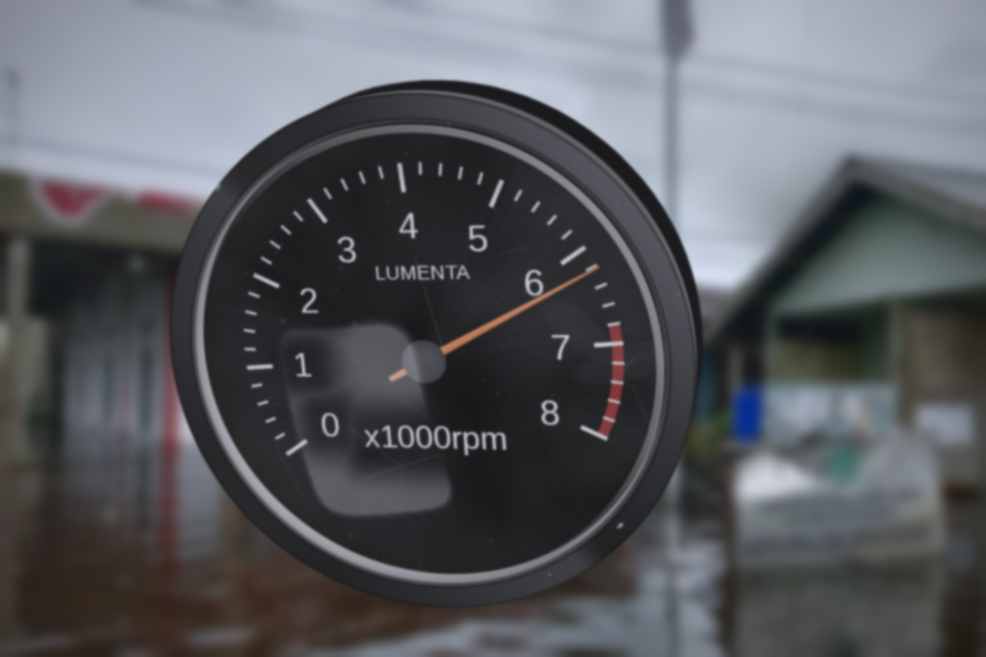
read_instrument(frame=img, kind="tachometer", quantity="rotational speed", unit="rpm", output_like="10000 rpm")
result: 6200 rpm
